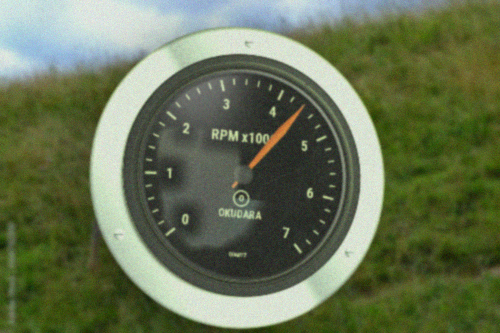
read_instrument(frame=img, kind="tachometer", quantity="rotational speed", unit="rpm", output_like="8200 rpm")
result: 4400 rpm
